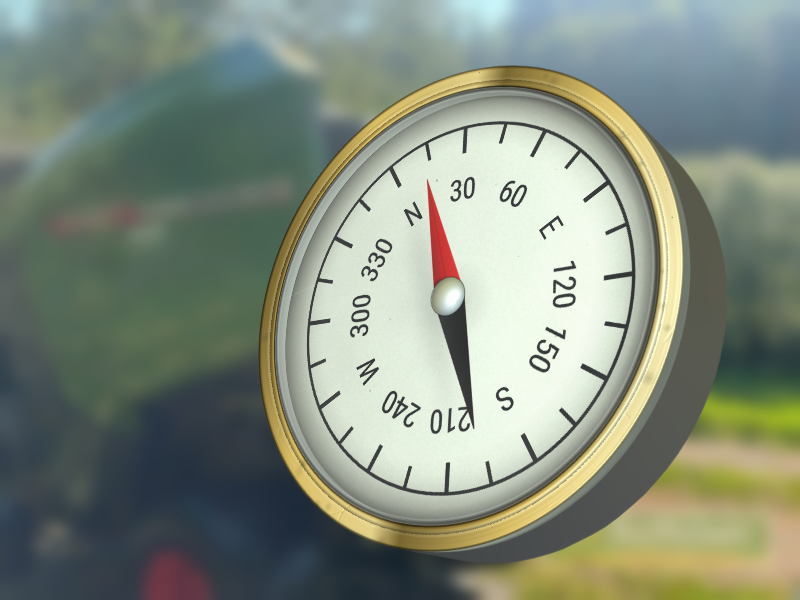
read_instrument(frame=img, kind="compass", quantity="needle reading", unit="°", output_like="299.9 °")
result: 15 °
